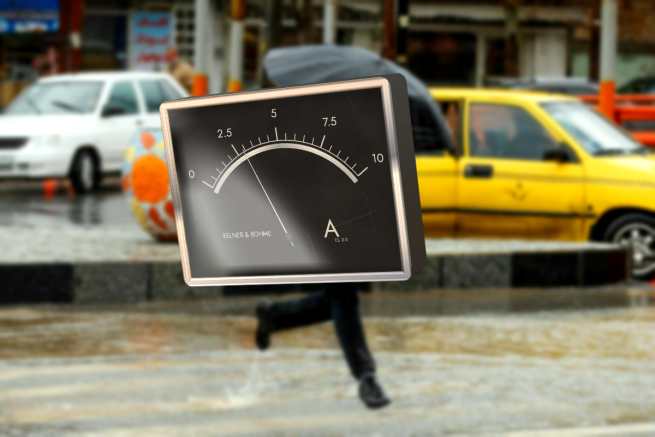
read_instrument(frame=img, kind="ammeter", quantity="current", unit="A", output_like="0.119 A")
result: 3 A
